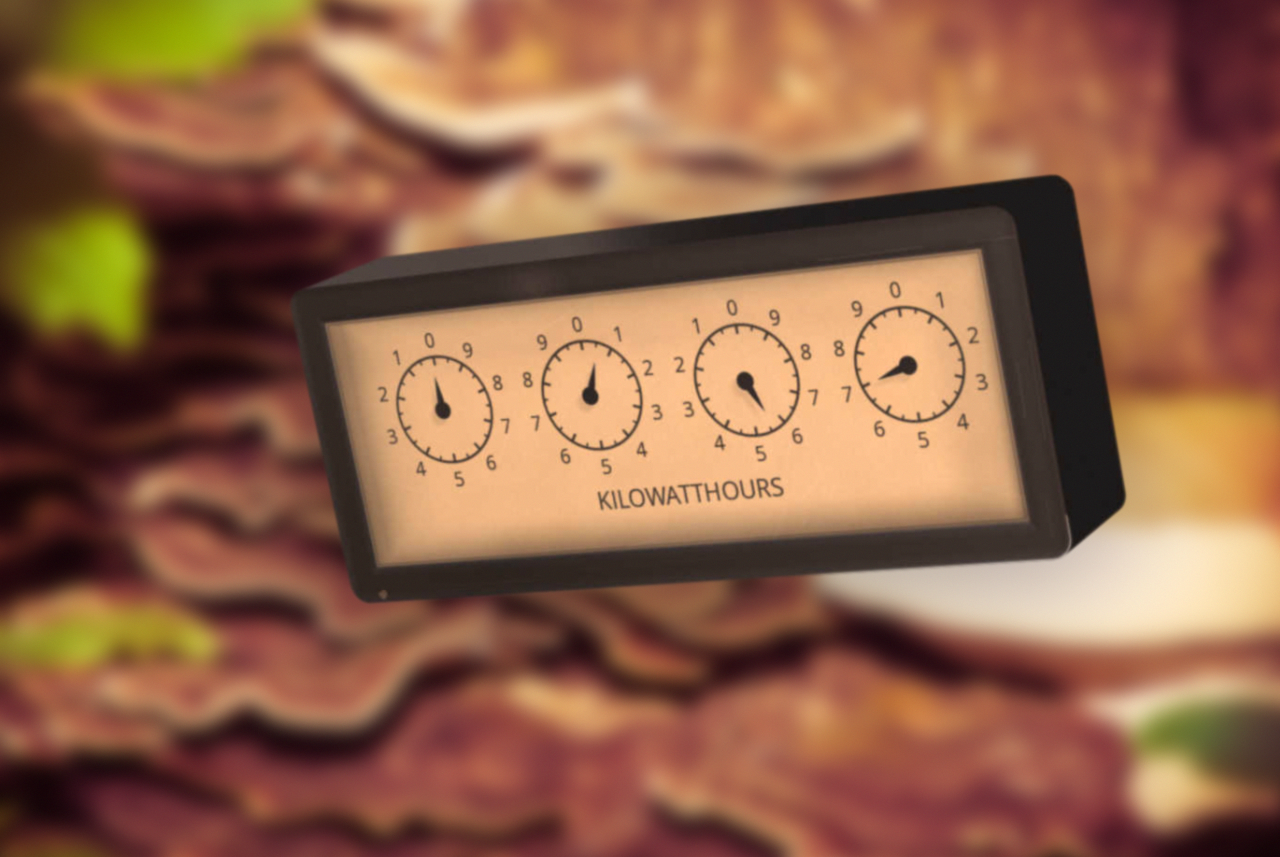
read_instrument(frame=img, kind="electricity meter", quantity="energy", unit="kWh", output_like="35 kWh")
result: 57 kWh
